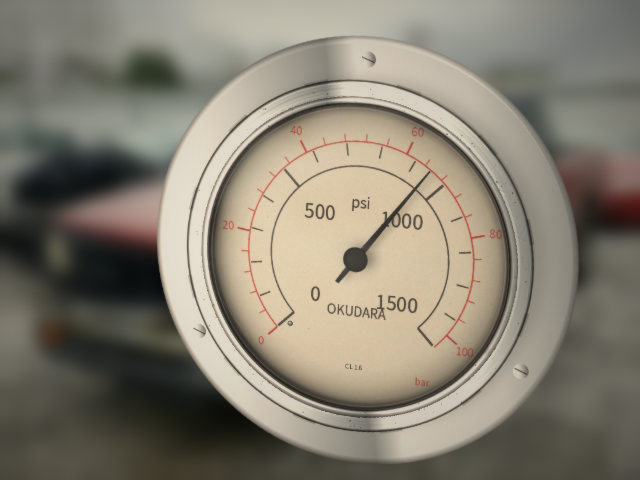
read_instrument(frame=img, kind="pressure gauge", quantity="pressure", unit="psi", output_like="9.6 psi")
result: 950 psi
